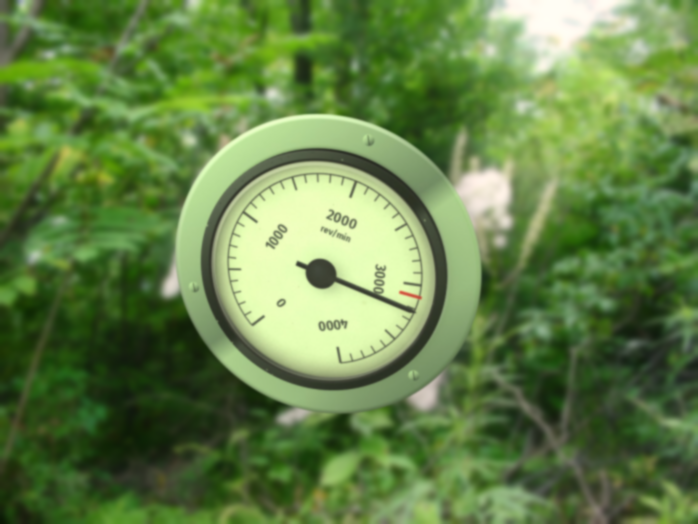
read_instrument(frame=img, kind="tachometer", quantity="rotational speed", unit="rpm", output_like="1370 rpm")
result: 3200 rpm
